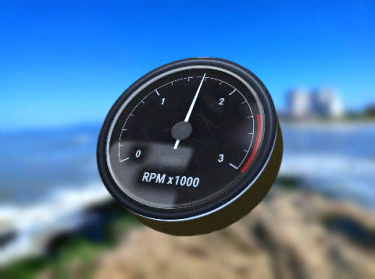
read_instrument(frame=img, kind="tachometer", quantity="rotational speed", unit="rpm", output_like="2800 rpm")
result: 1600 rpm
